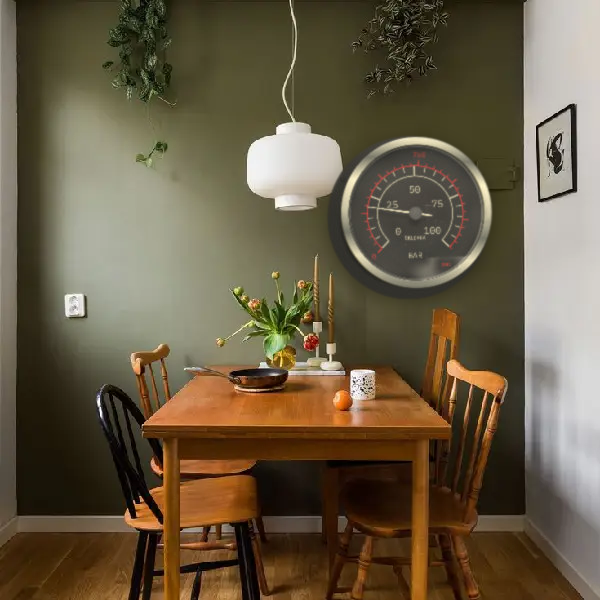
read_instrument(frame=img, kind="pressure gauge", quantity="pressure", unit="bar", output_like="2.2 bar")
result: 20 bar
